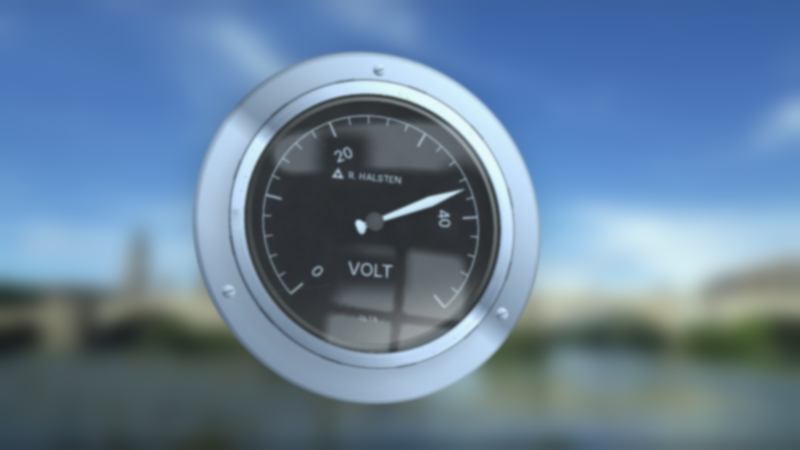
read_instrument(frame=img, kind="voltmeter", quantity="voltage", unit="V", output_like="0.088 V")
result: 37 V
